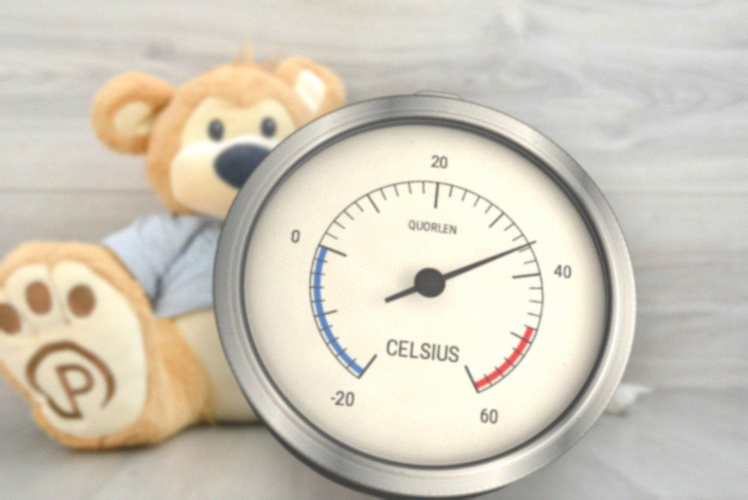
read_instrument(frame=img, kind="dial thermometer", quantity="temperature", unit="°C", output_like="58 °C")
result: 36 °C
